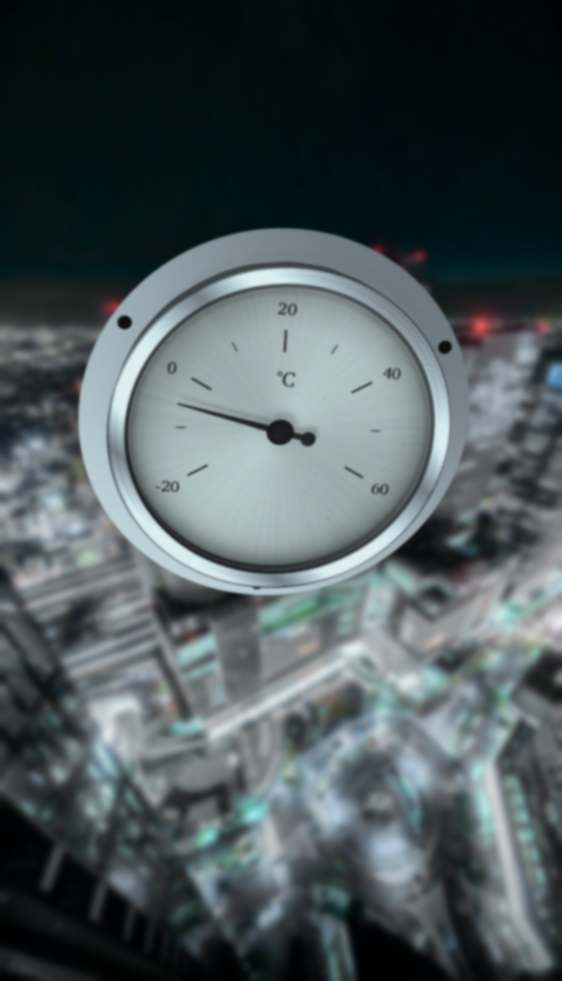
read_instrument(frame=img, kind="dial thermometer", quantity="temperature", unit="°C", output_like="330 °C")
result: -5 °C
